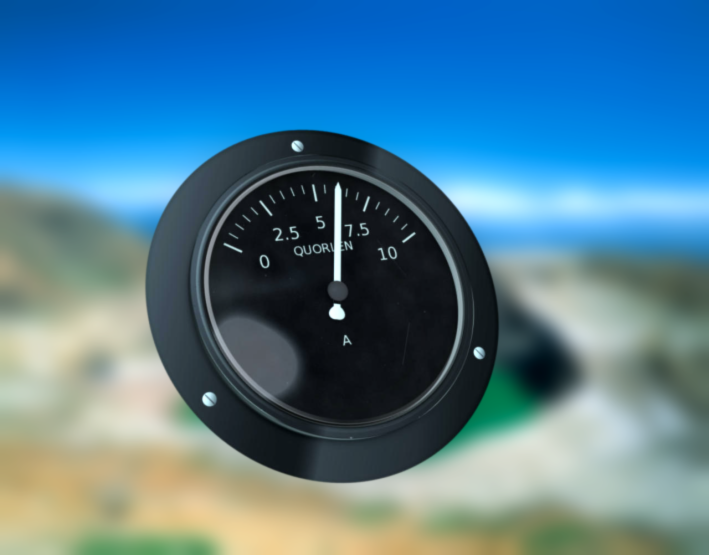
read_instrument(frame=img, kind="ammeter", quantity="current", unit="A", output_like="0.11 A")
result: 6 A
